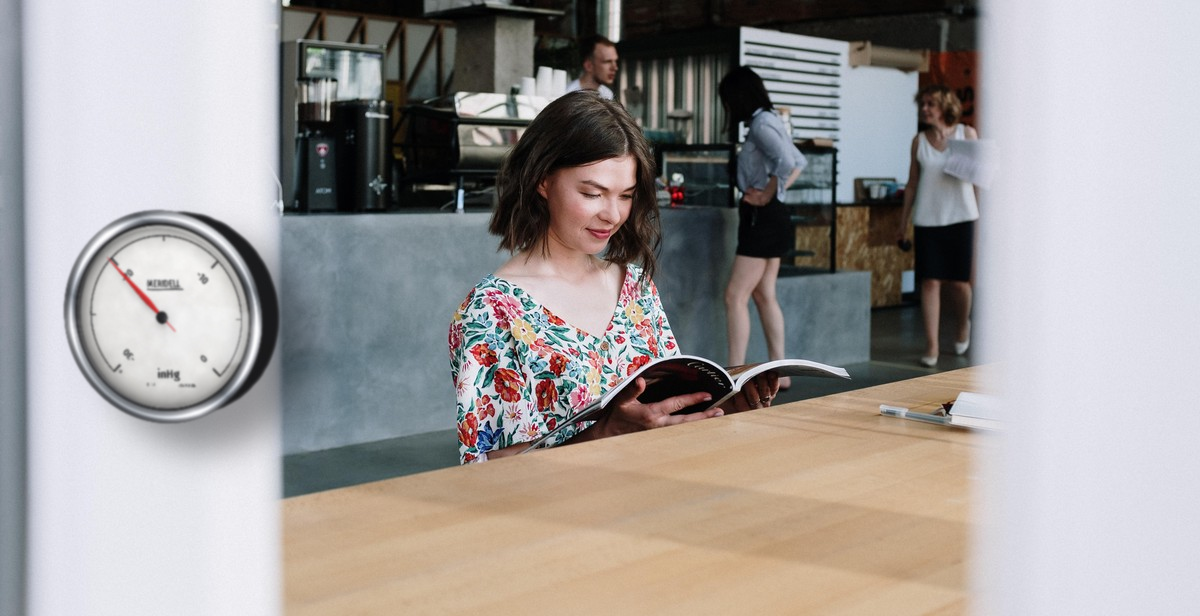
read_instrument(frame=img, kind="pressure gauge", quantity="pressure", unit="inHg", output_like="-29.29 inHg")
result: -20 inHg
